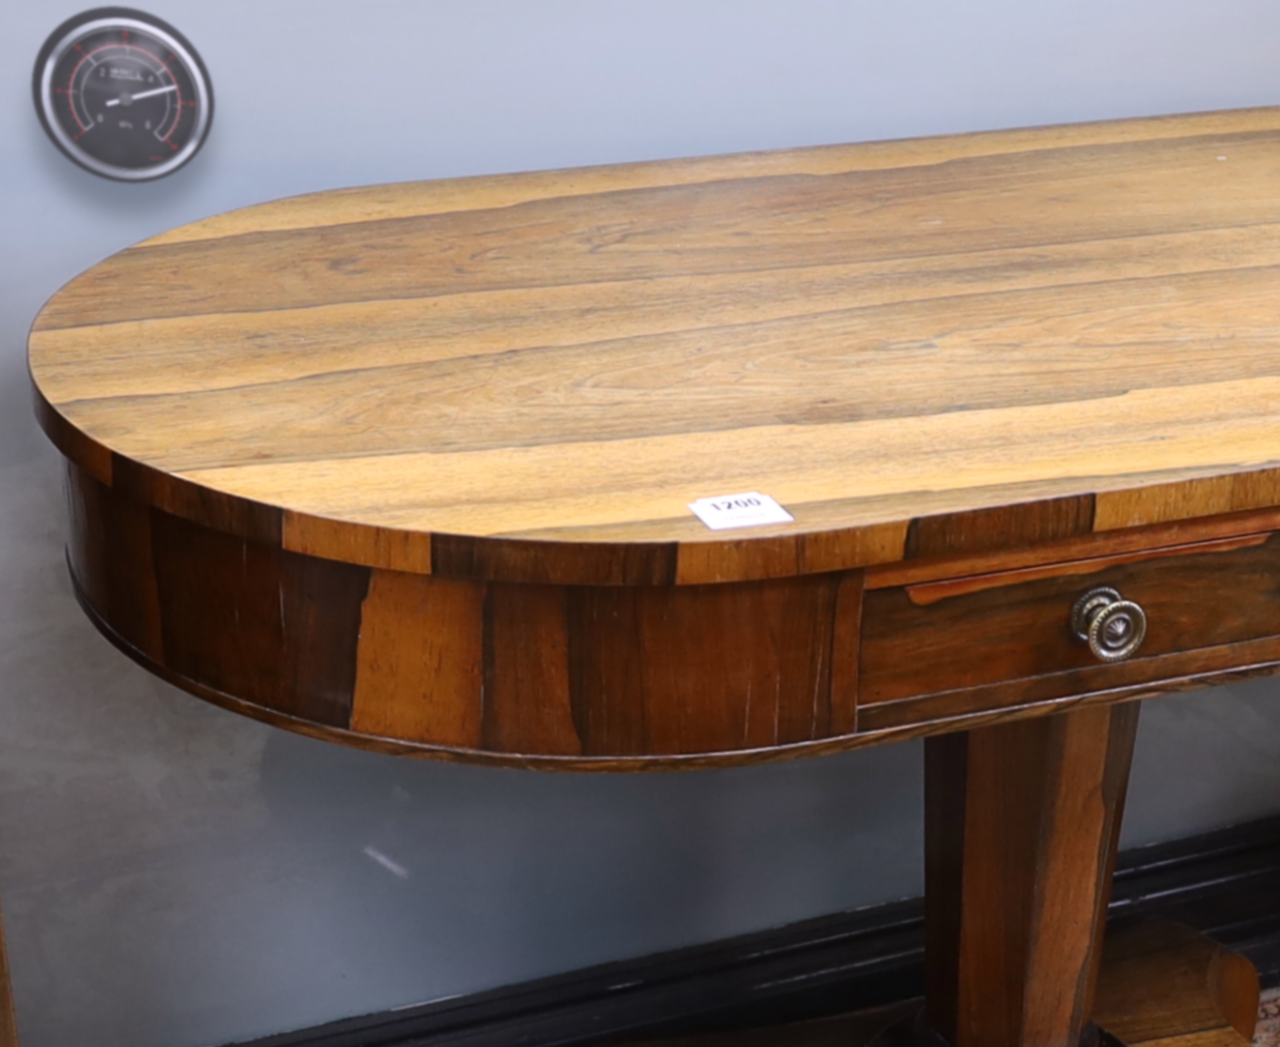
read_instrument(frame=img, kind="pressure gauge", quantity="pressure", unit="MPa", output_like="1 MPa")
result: 4.5 MPa
